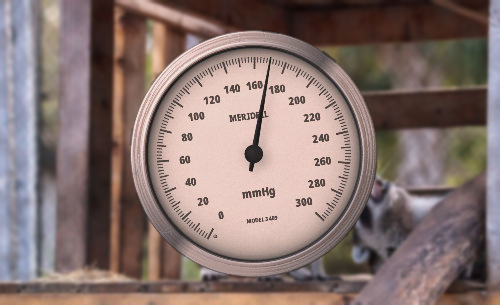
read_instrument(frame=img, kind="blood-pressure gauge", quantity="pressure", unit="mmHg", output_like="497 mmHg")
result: 170 mmHg
